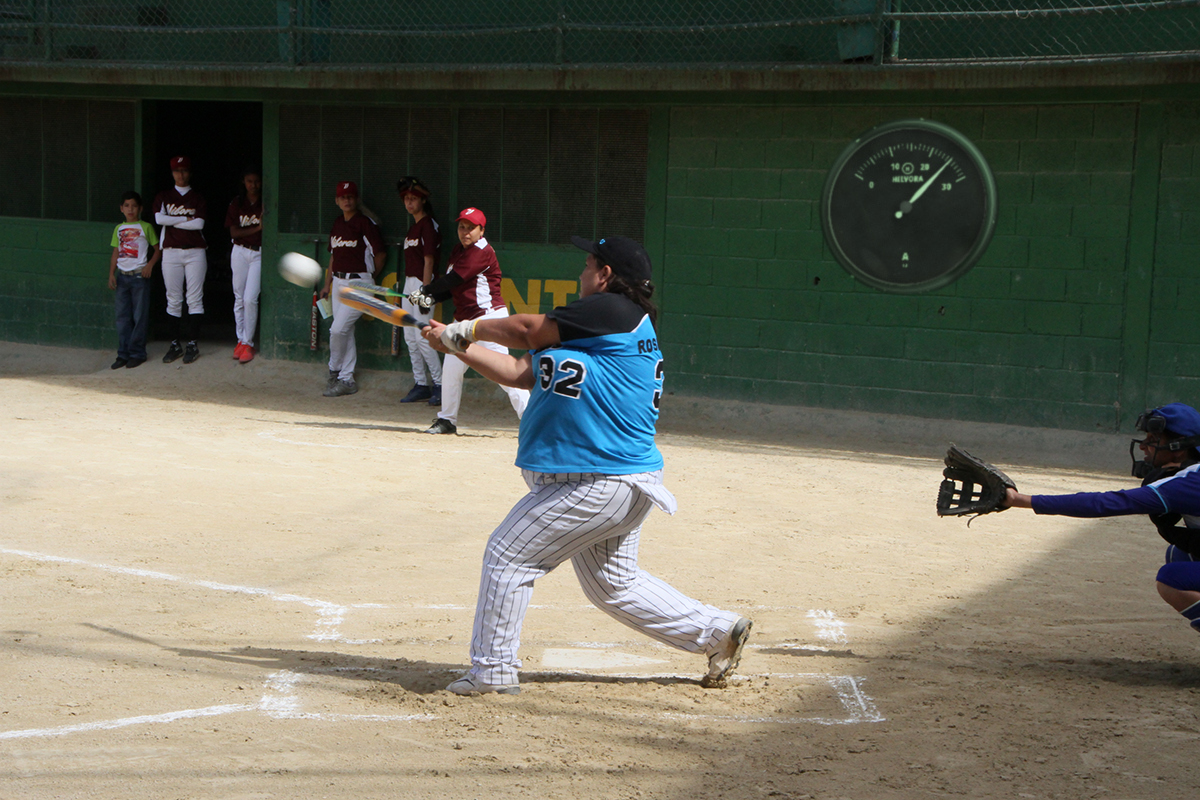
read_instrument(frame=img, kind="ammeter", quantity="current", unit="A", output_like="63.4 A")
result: 25 A
